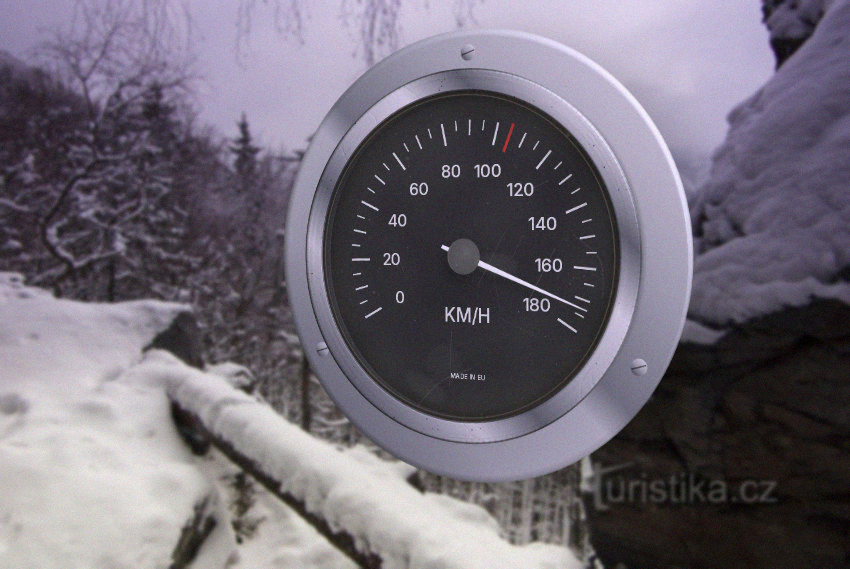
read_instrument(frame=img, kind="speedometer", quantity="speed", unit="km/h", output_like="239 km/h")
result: 172.5 km/h
